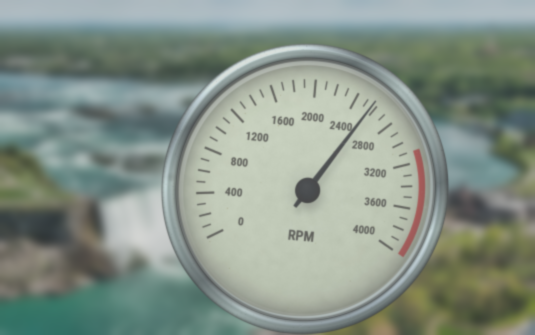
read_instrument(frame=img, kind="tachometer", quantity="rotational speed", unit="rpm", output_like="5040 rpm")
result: 2550 rpm
